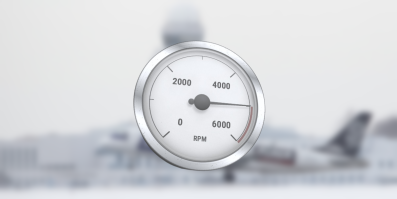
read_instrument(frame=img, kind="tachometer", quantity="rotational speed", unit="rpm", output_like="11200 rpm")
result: 5000 rpm
